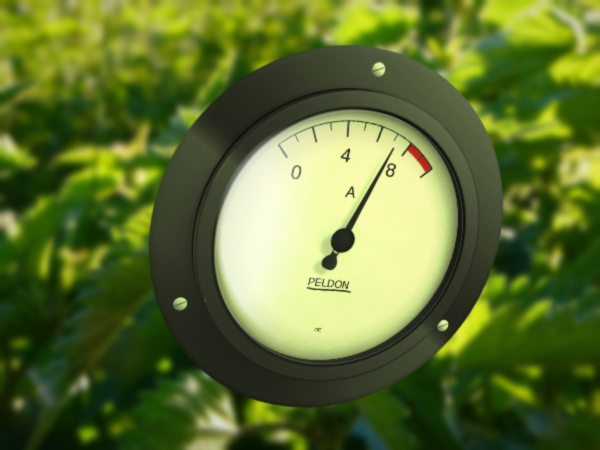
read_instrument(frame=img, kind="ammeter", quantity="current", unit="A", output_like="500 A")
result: 7 A
